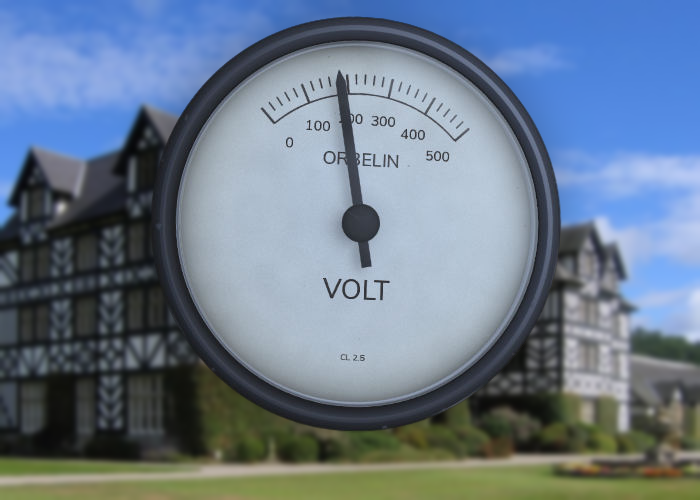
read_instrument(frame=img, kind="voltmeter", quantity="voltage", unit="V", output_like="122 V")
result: 180 V
